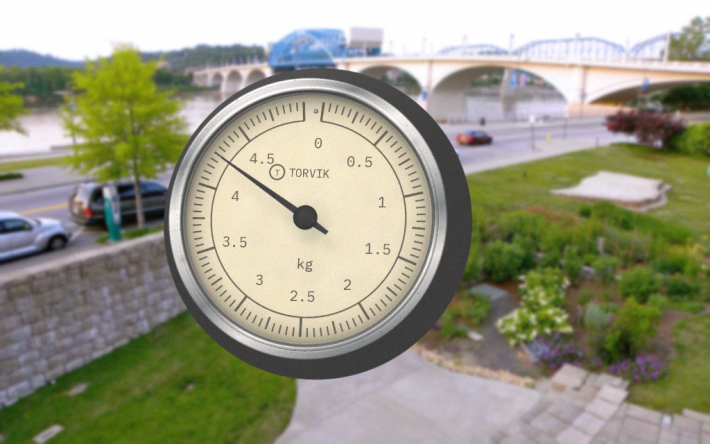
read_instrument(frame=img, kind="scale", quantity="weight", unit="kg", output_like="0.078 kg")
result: 4.25 kg
